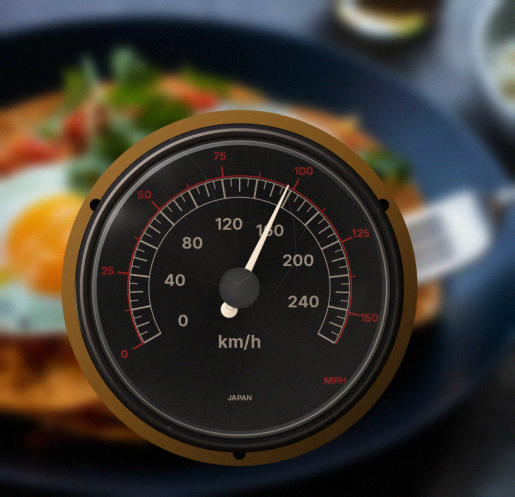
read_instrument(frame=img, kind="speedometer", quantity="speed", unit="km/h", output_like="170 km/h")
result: 157.5 km/h
